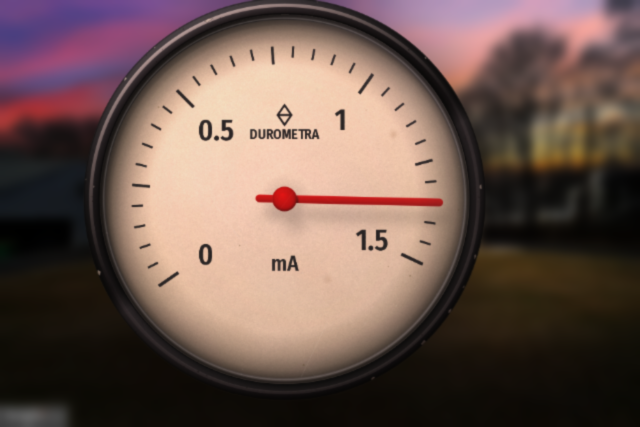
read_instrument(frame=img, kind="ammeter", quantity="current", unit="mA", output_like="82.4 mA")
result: 1.35 mA
